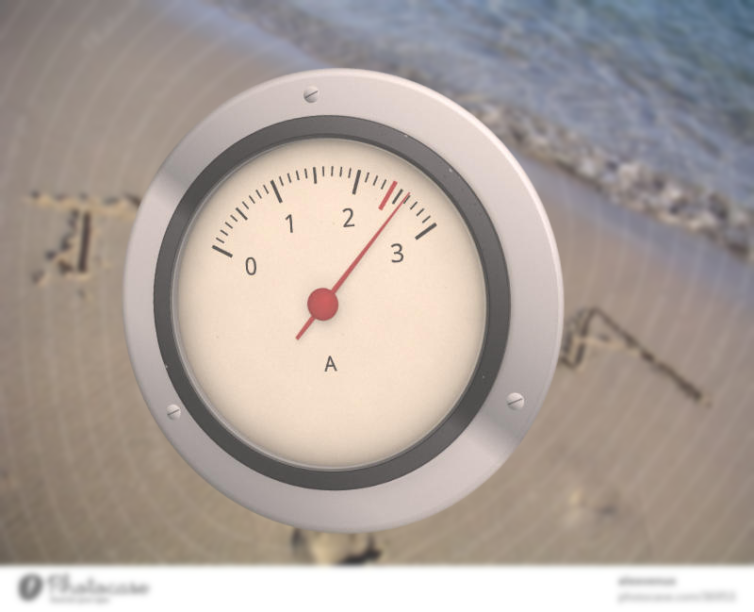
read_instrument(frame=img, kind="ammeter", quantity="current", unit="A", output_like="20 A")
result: 2.6 A
